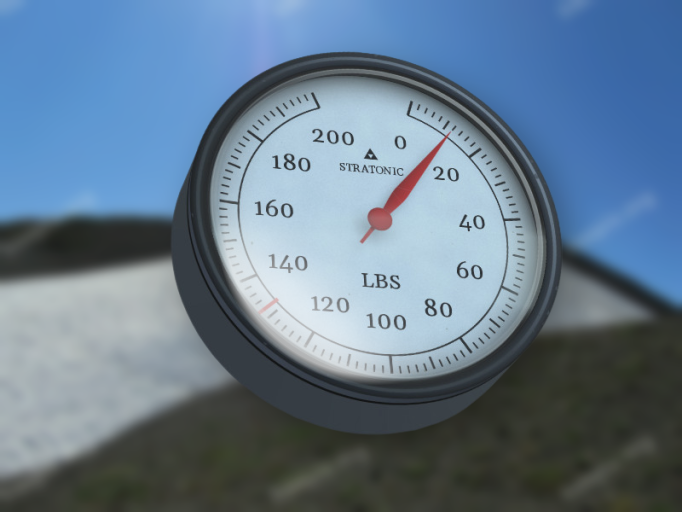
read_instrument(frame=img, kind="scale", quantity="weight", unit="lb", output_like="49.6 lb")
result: 12 lb
